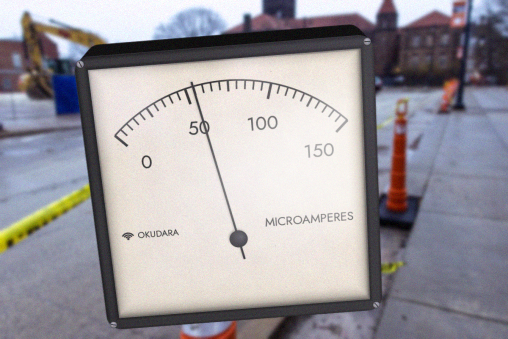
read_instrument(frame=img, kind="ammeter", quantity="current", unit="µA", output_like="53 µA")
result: 55 µA
